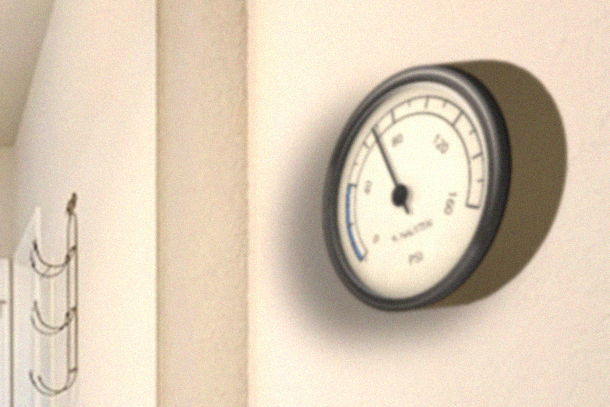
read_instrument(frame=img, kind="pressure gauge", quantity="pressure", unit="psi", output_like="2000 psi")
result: 70 psi
